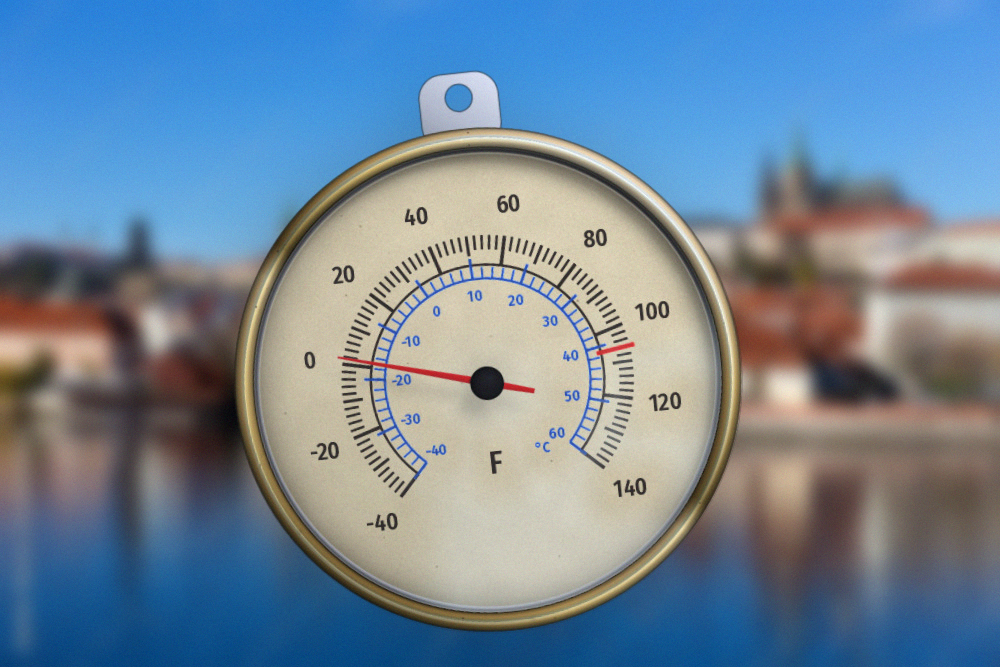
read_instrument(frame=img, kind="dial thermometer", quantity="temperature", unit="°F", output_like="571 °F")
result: 2 °F
